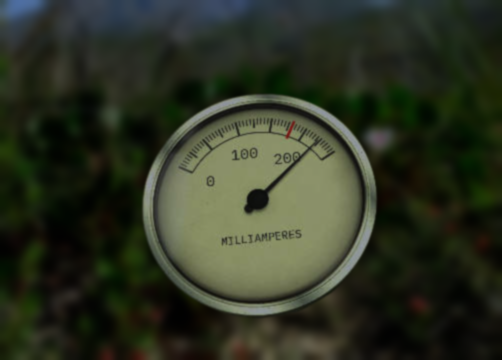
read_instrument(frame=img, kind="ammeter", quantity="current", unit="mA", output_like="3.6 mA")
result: 225 mA
